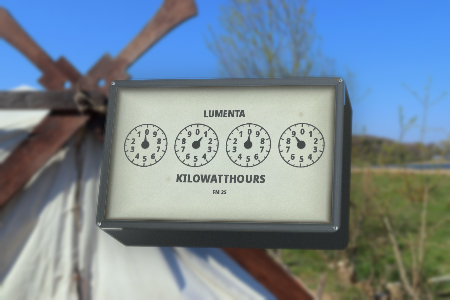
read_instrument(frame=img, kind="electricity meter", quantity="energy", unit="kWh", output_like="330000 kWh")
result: 99 kWh
